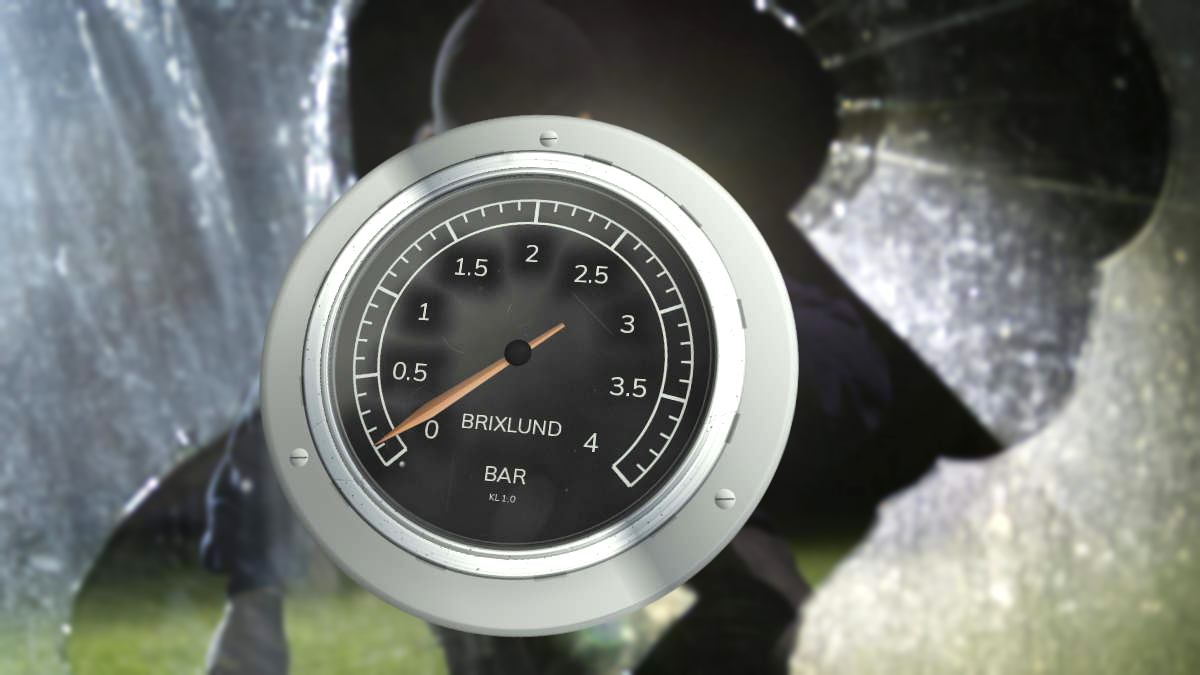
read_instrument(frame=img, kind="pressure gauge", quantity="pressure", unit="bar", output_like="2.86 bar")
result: 0.1 bar
